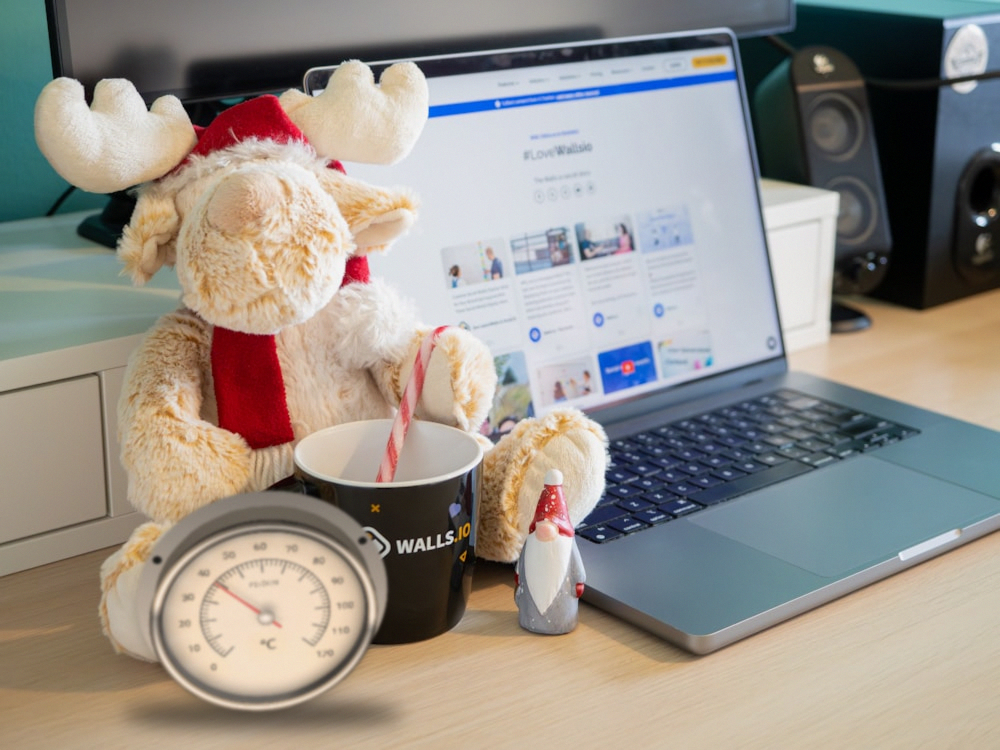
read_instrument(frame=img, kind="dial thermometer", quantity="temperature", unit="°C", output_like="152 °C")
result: 40 °C
